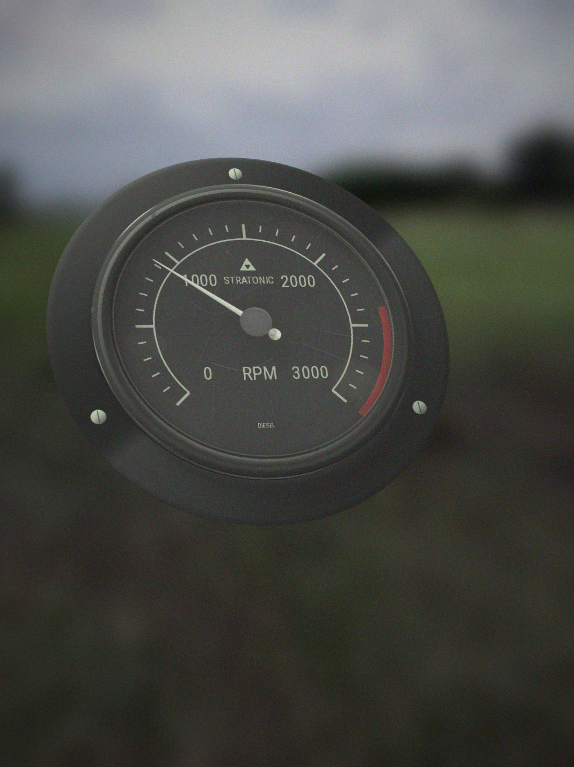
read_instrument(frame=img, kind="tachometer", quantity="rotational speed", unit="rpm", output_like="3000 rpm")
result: 900 rpm
